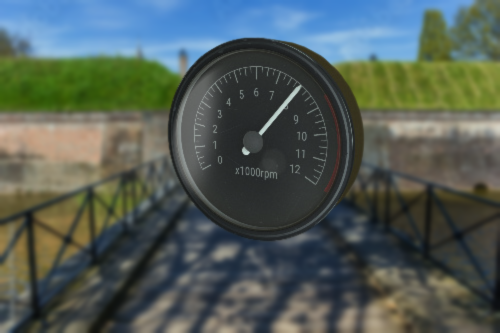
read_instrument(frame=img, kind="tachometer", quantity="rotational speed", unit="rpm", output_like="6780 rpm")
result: 8000 rpm
